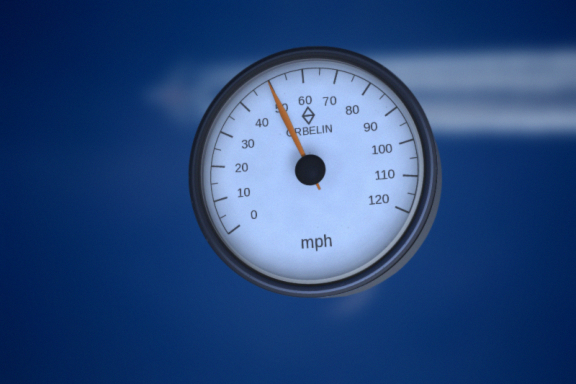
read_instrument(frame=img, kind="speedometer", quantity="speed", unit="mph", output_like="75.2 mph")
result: 50 mph
